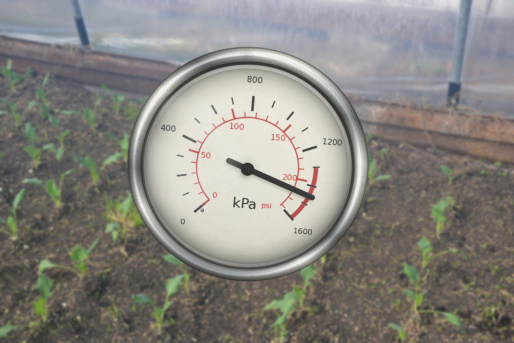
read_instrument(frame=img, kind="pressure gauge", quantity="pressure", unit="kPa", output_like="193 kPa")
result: 1450 kPa
